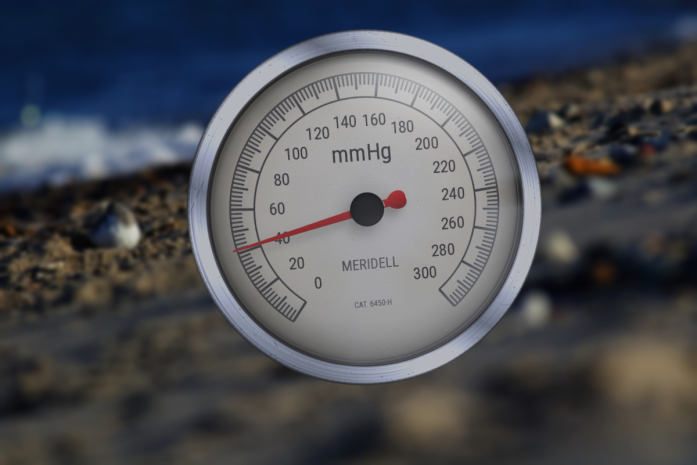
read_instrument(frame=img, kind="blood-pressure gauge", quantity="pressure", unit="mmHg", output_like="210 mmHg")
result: 42 mmHg
